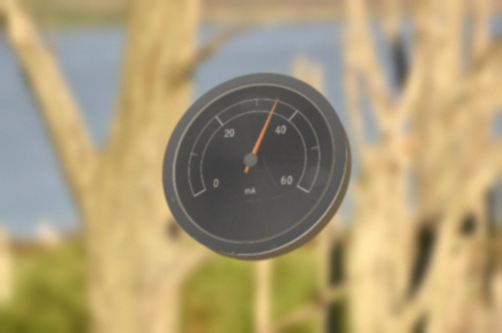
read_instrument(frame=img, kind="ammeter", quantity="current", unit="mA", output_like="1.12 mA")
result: 35 mA
